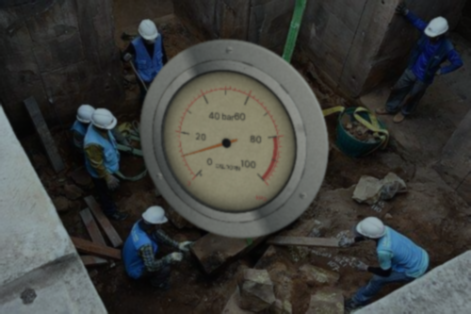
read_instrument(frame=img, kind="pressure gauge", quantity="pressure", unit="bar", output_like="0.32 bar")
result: 10 bar
